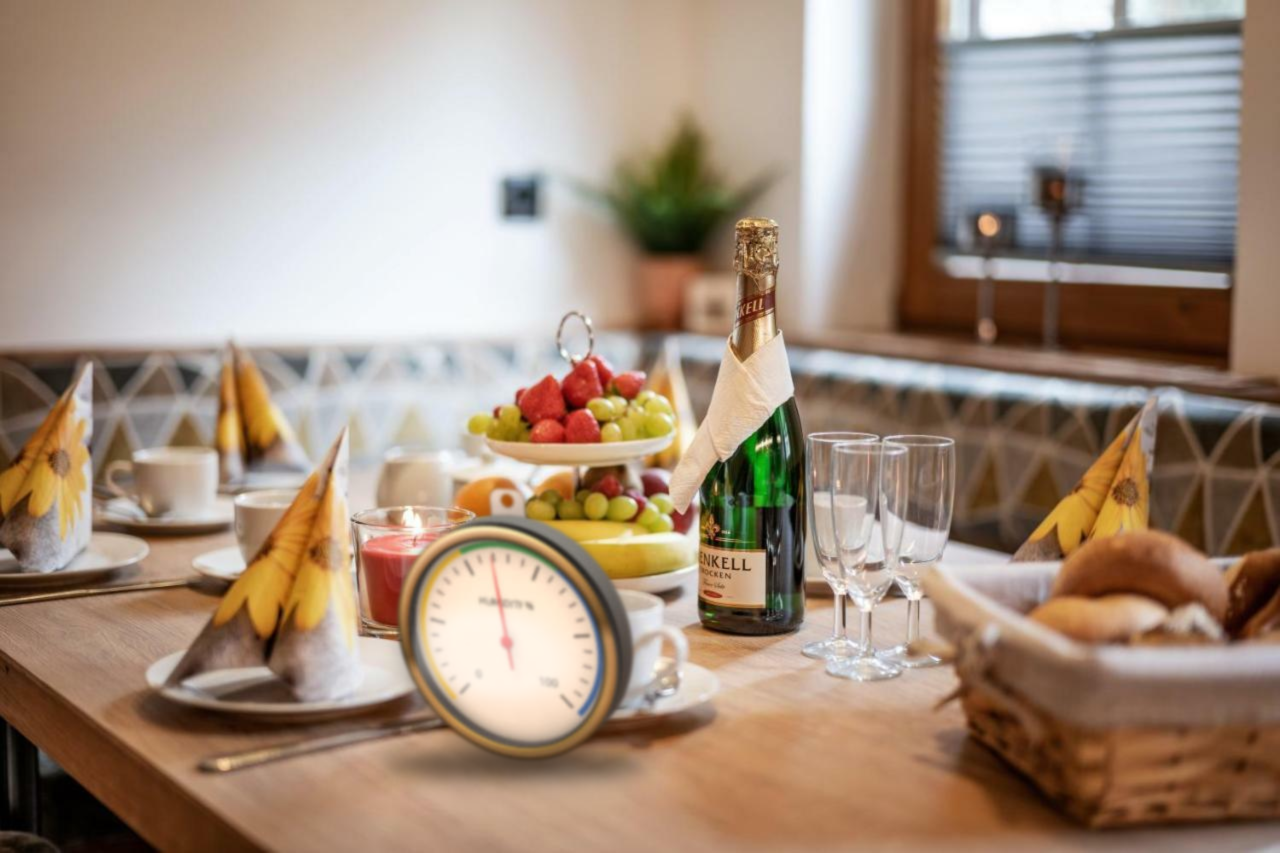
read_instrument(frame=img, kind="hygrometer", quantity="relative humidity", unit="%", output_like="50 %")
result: 48 %
